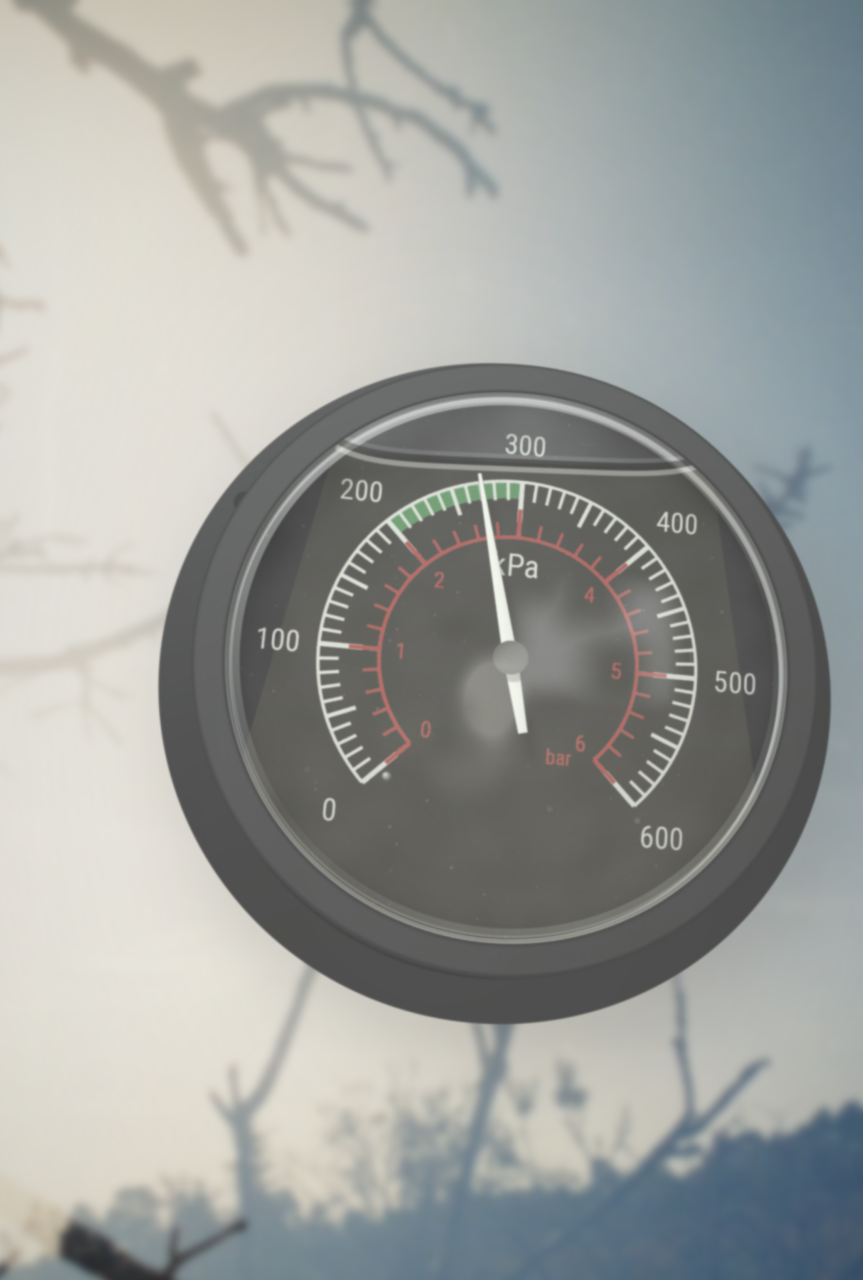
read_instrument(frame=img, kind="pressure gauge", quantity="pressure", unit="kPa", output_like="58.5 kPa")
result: 270 kPa
